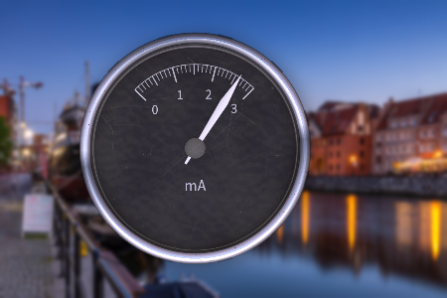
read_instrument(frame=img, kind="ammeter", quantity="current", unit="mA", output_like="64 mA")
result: 2.6 mA
